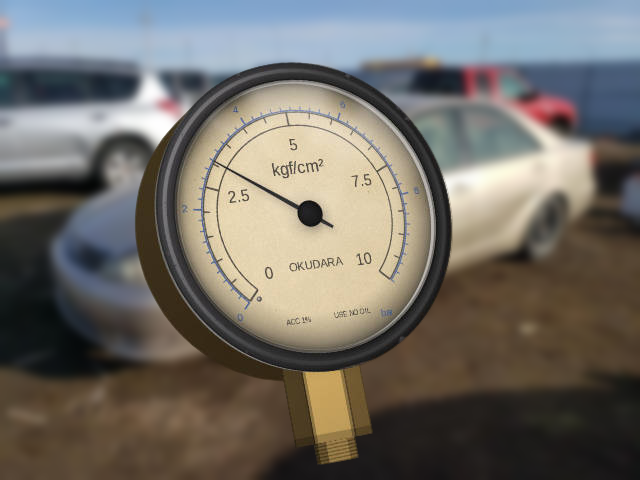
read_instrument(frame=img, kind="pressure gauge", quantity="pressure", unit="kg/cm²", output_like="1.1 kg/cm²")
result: 3 kg/cm²
